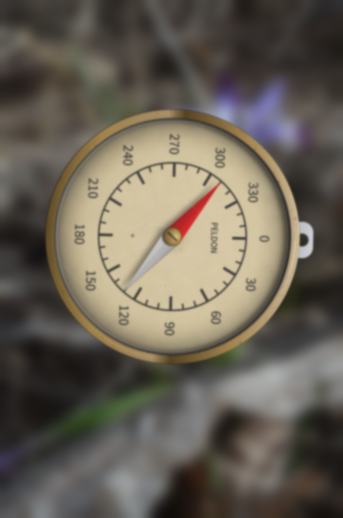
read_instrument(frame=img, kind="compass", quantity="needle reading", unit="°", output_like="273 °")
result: 310 °
